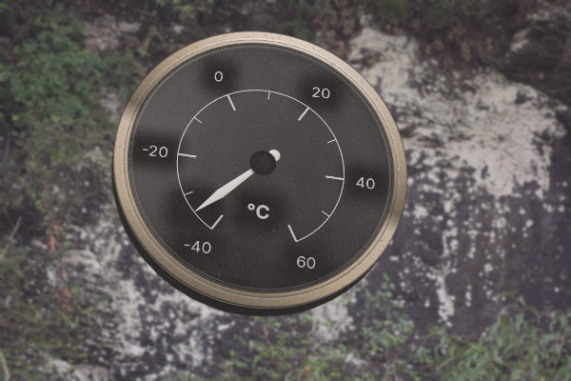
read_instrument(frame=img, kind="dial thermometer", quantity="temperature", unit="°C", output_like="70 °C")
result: -35 °C
